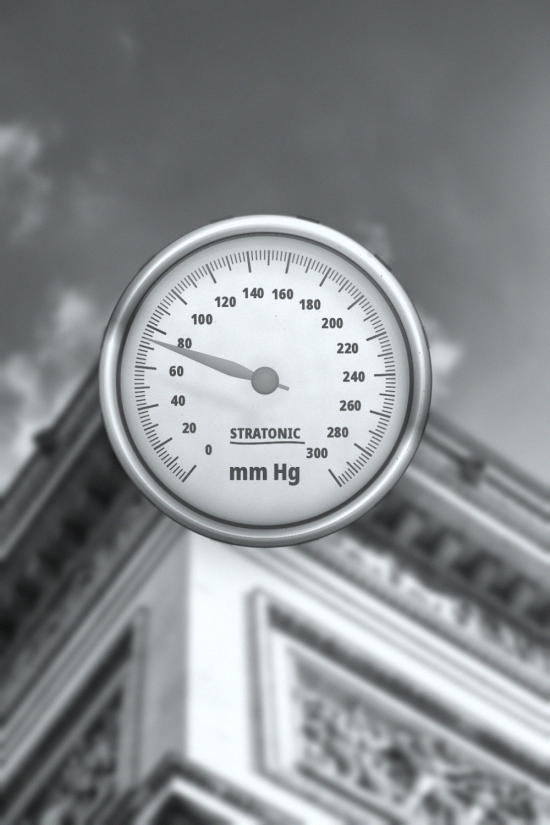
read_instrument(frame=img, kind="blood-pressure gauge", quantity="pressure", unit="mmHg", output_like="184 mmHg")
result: 74 mmHg
